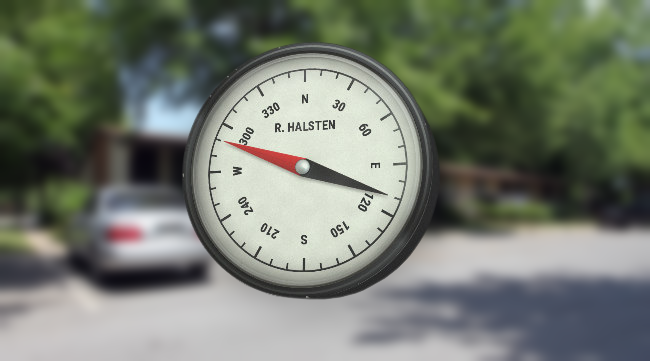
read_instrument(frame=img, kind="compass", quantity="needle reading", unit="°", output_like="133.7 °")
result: 290 °
